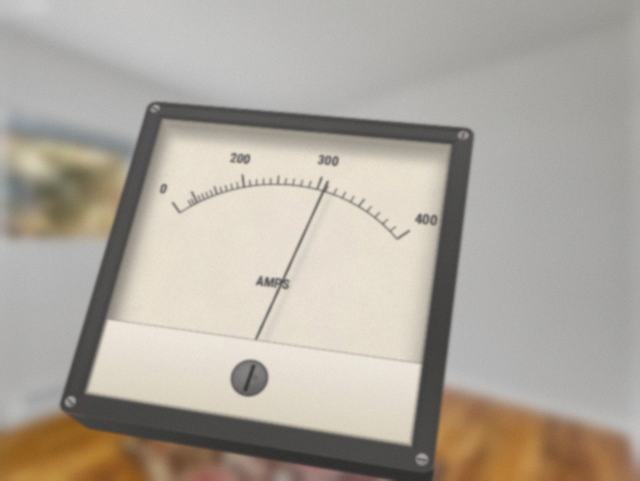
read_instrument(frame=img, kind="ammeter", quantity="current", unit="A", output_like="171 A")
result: 310 A
